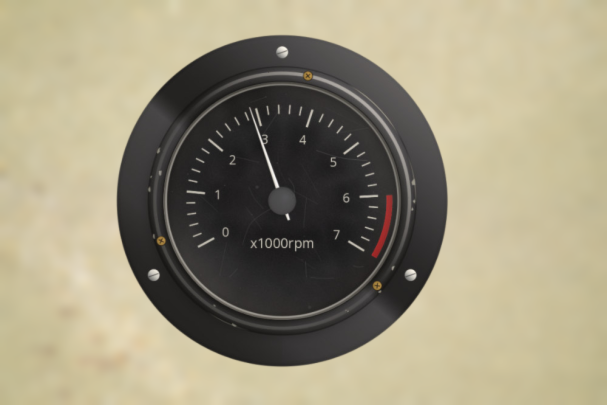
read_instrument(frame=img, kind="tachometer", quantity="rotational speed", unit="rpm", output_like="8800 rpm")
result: 2900 rpm
